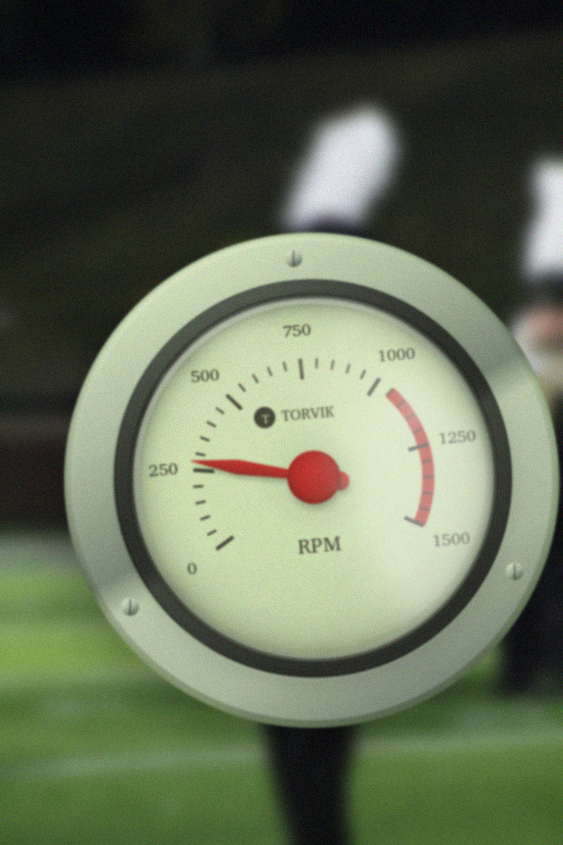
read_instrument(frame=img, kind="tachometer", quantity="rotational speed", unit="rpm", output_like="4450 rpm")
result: 275 rpm
